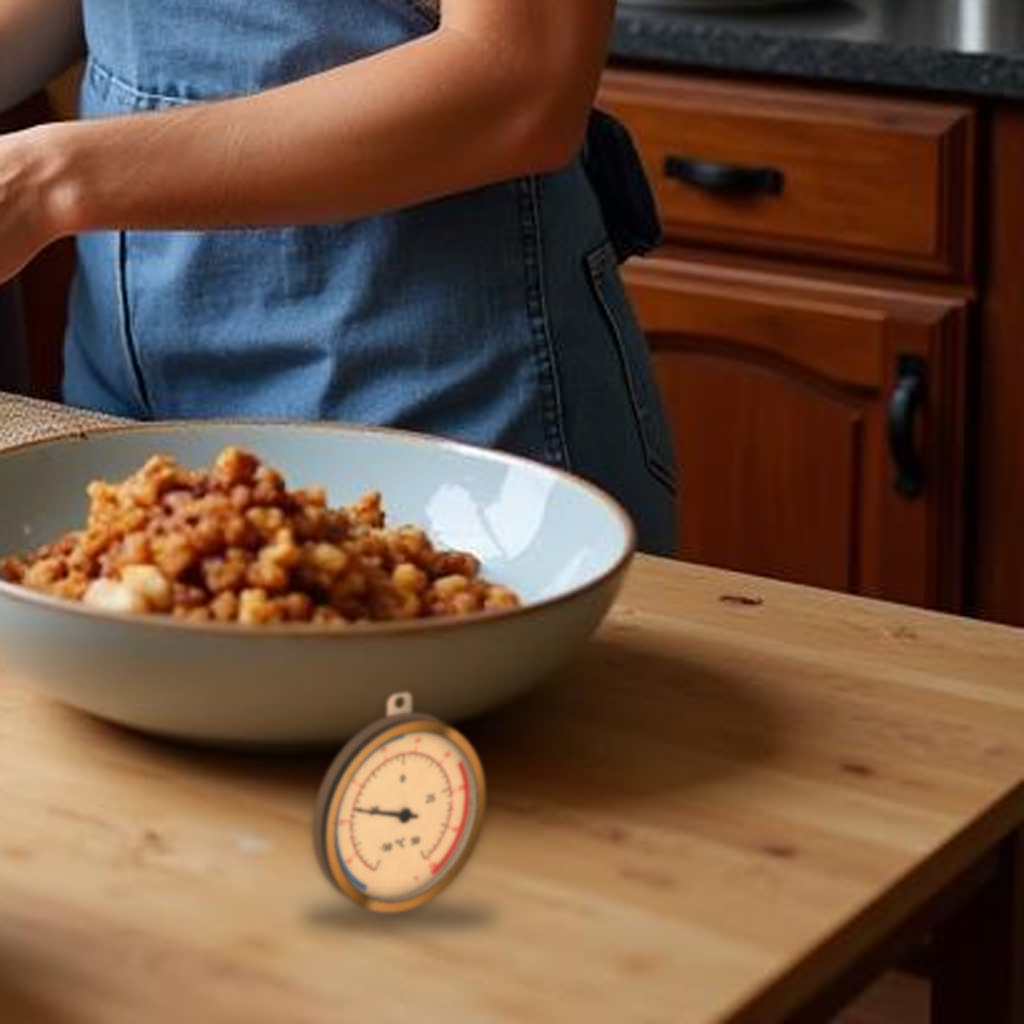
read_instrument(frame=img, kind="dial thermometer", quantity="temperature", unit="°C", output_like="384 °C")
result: -25 °C
